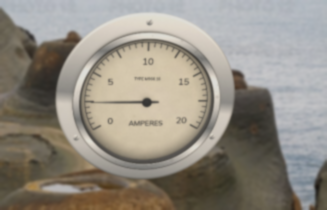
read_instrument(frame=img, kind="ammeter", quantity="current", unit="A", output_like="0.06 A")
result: 2.5 A
